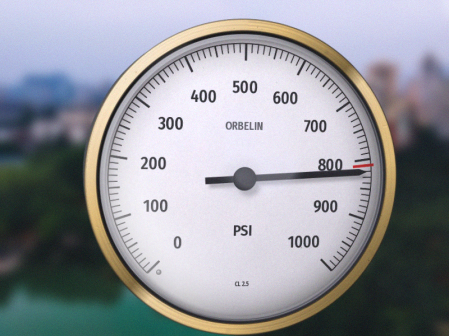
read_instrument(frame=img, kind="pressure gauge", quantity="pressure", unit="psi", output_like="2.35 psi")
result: 820 psi
